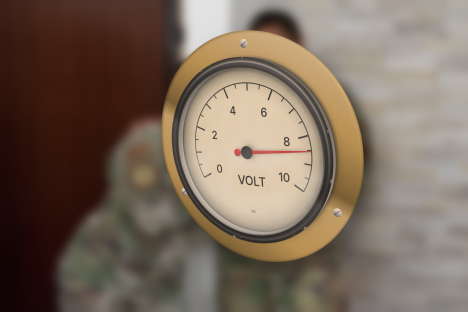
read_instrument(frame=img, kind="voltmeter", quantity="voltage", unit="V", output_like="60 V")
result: 8.5 V
